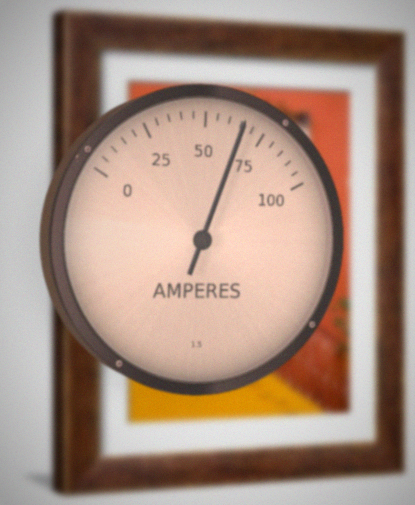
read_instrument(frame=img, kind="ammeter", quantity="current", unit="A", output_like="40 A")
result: 65 A
